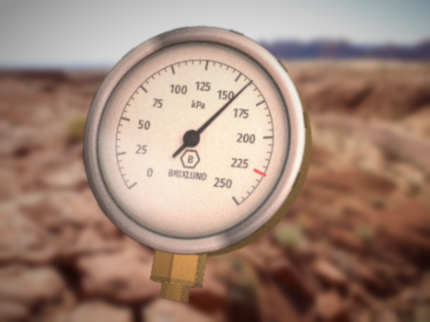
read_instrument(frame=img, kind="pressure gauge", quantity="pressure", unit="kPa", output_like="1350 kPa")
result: 160 kPa
